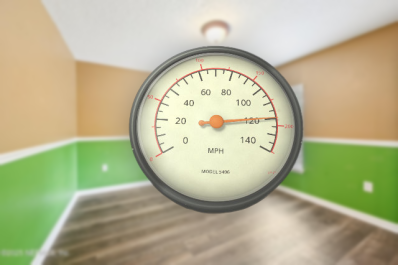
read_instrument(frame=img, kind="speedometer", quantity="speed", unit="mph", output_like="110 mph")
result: 120 mph
